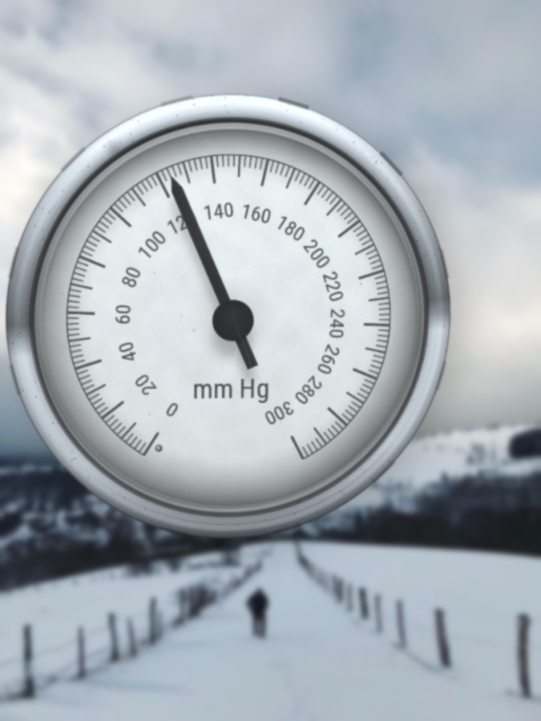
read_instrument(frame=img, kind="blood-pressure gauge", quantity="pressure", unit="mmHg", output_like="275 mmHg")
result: 124 mmHg
